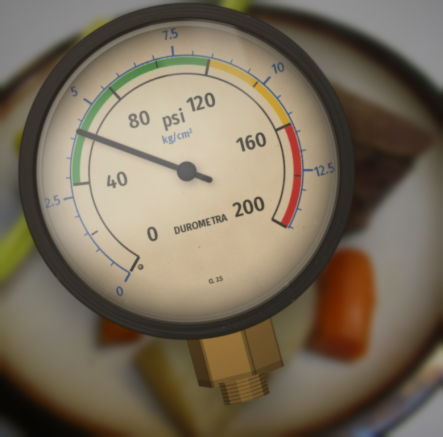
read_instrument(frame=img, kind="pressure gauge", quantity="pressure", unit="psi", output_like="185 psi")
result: 60 psi
